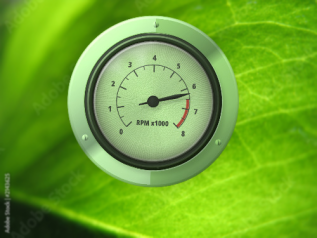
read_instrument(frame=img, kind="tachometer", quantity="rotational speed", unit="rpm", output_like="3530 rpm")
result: 6250 rpm
